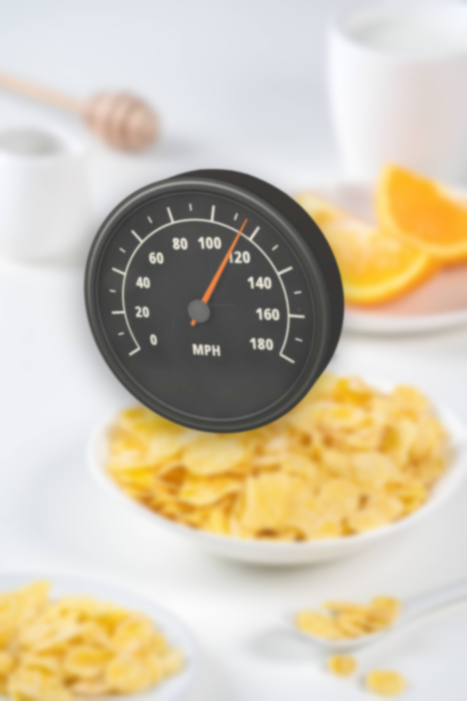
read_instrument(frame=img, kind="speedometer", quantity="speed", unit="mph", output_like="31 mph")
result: 115 mph
